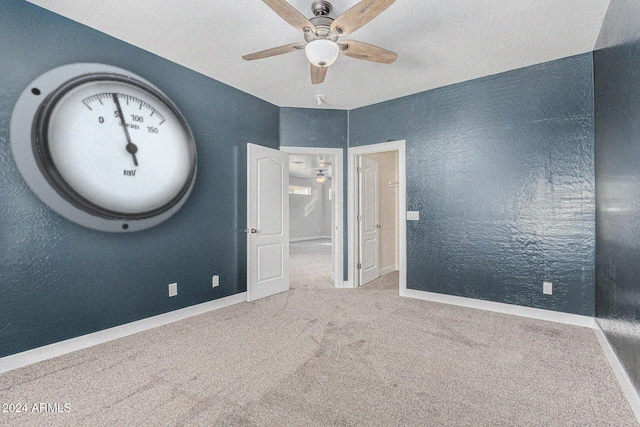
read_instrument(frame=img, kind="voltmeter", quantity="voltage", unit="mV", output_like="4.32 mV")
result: 50 mV
